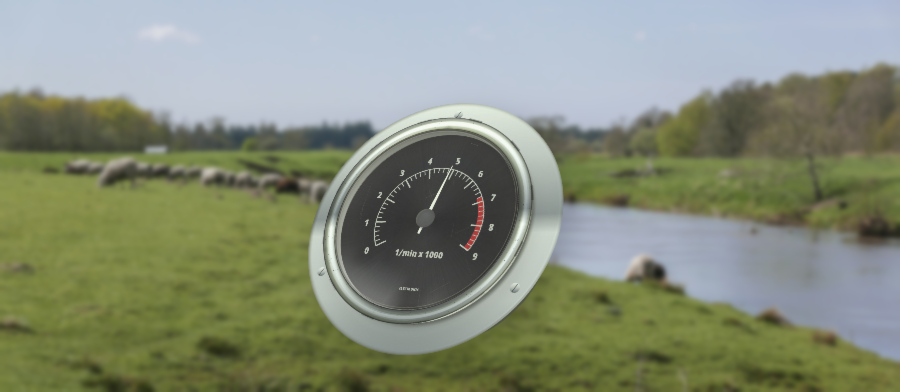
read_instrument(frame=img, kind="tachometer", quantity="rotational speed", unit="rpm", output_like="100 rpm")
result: 5000 rpm
